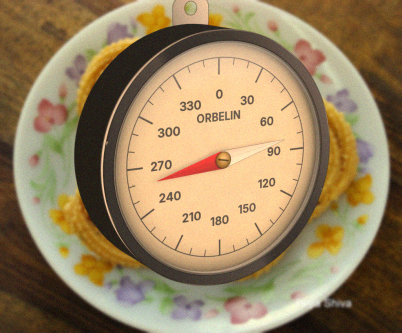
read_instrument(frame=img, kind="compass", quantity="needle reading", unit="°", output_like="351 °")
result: 260 °
